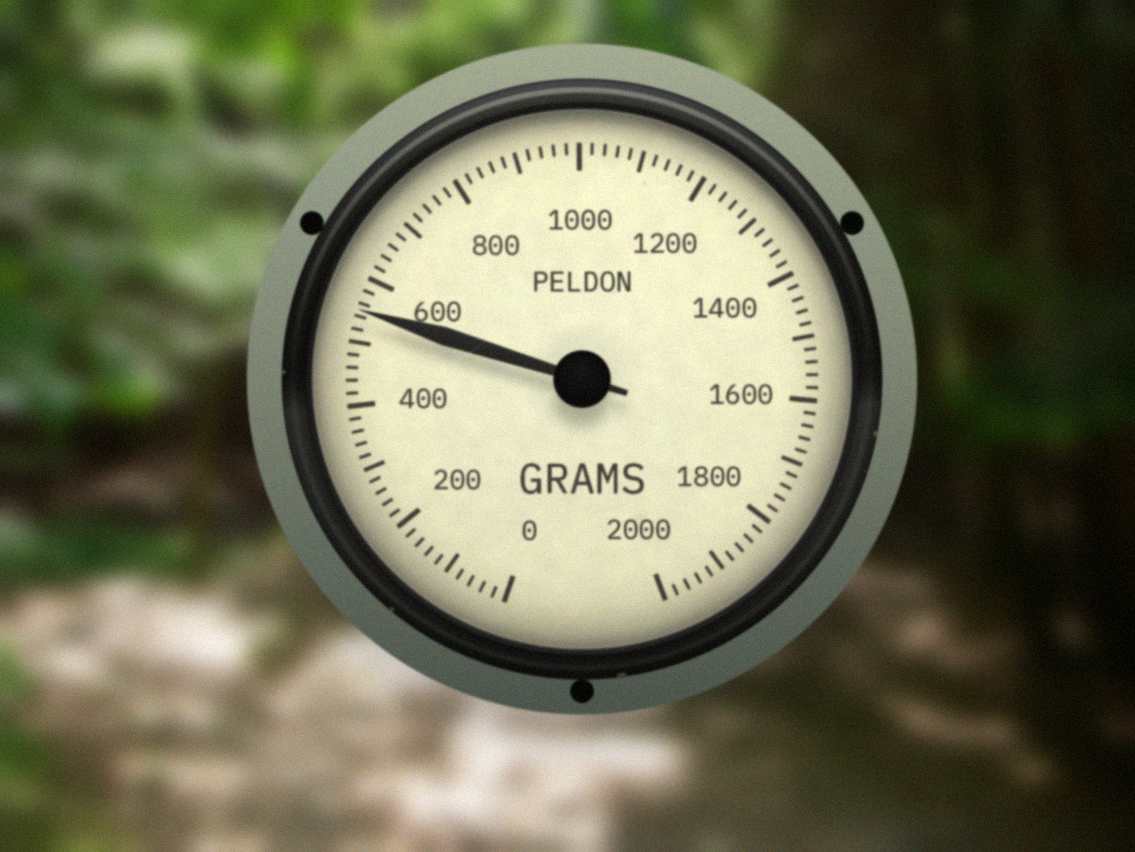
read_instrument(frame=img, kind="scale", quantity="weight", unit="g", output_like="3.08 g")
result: 550 g
